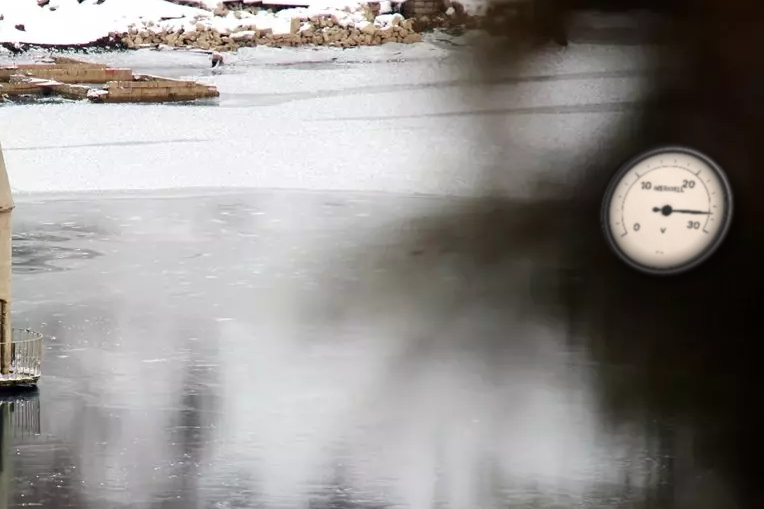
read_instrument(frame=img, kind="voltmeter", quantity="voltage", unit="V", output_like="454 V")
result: 27 V
